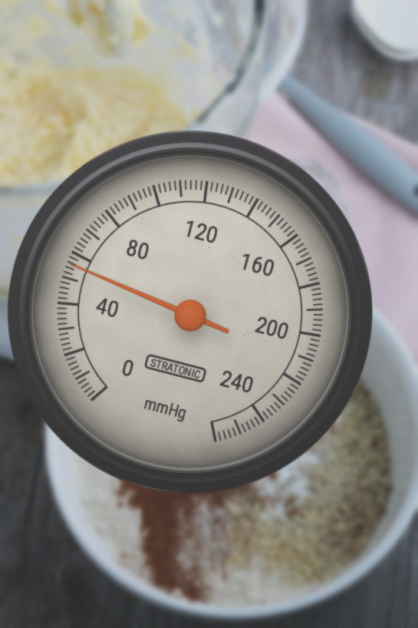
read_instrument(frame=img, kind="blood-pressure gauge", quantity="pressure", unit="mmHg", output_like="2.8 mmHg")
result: 56 mmHg
